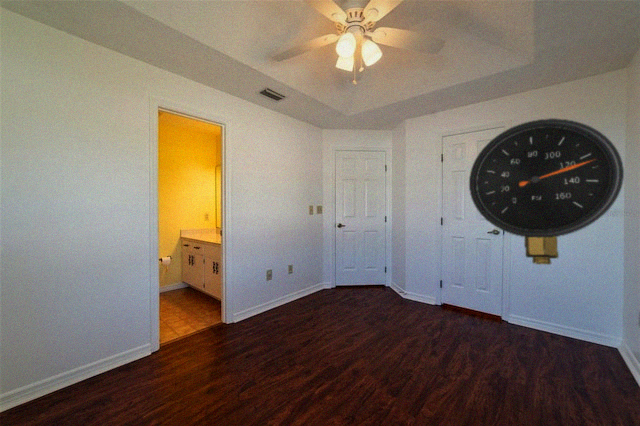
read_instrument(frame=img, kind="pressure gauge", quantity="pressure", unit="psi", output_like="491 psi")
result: 125 psi
